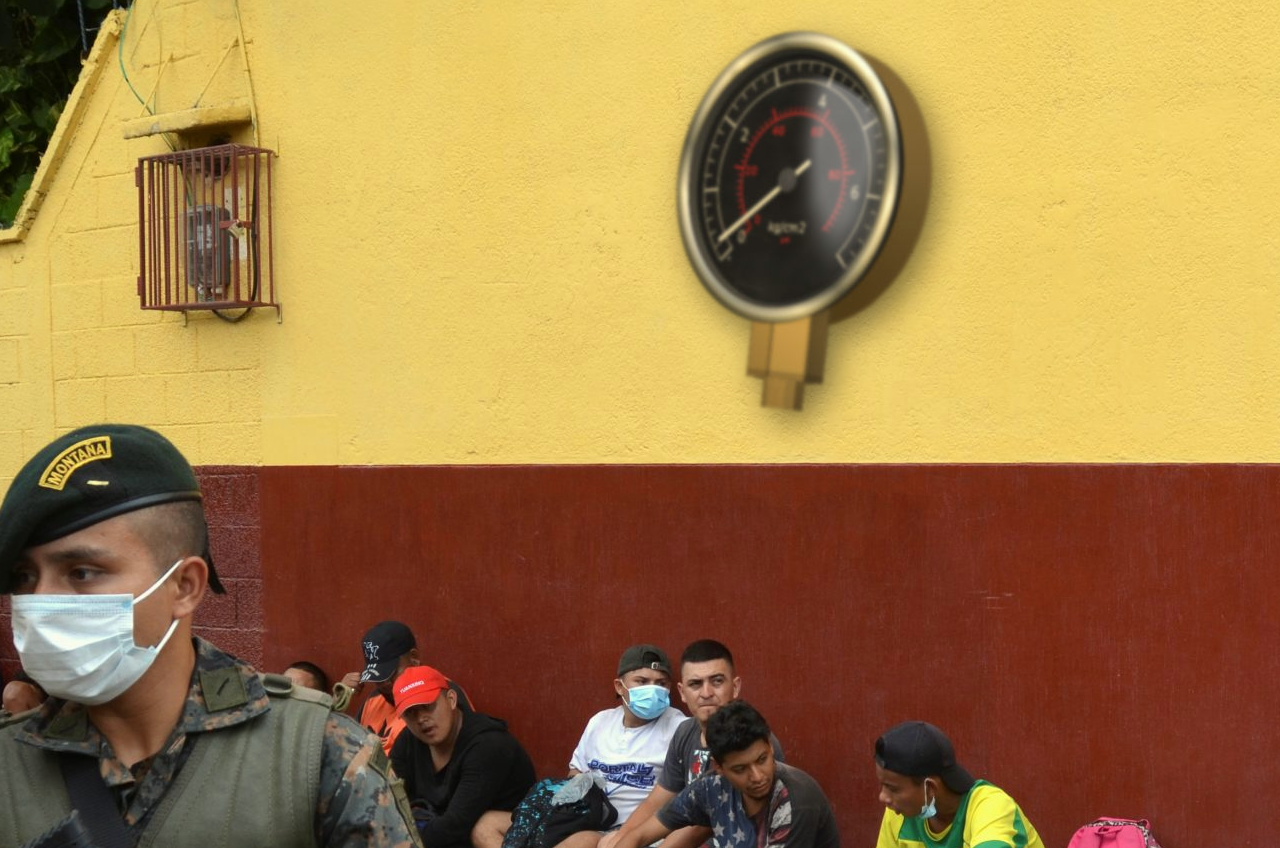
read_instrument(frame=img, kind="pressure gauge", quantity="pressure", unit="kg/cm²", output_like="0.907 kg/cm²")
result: 0.2 kg/cm²
